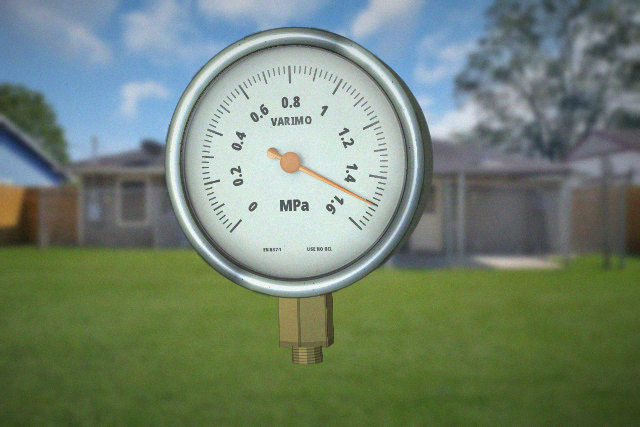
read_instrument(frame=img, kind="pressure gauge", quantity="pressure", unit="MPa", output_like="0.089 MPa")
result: 1.5 MPa
